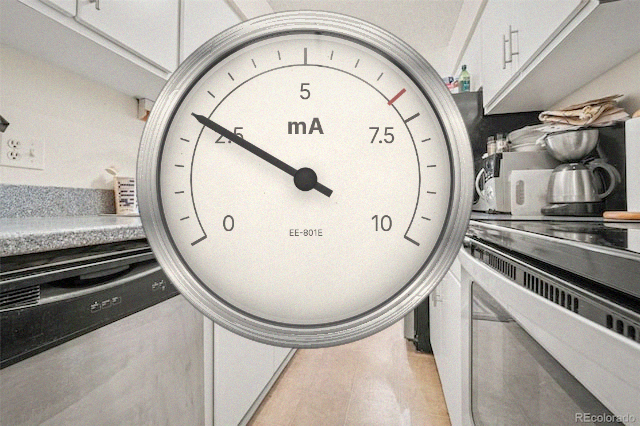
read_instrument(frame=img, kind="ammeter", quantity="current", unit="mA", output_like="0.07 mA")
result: 2.5 mA
